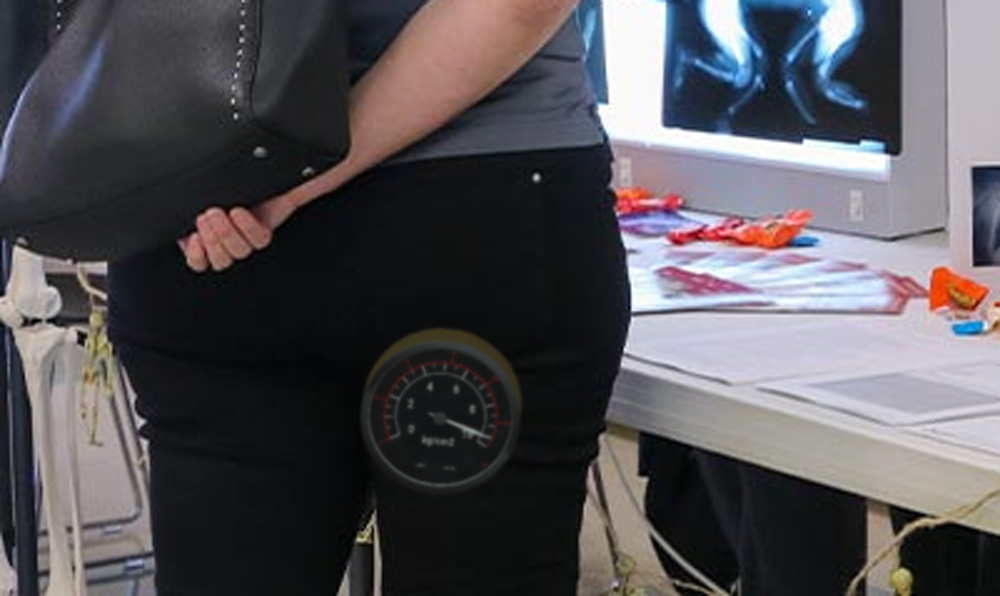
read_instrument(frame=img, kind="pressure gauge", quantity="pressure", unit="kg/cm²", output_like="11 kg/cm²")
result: 9.5 kg/cm²
